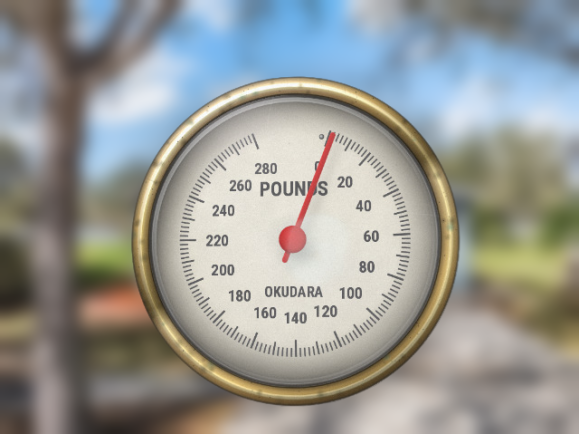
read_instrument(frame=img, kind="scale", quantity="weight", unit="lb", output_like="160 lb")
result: 2 lb
